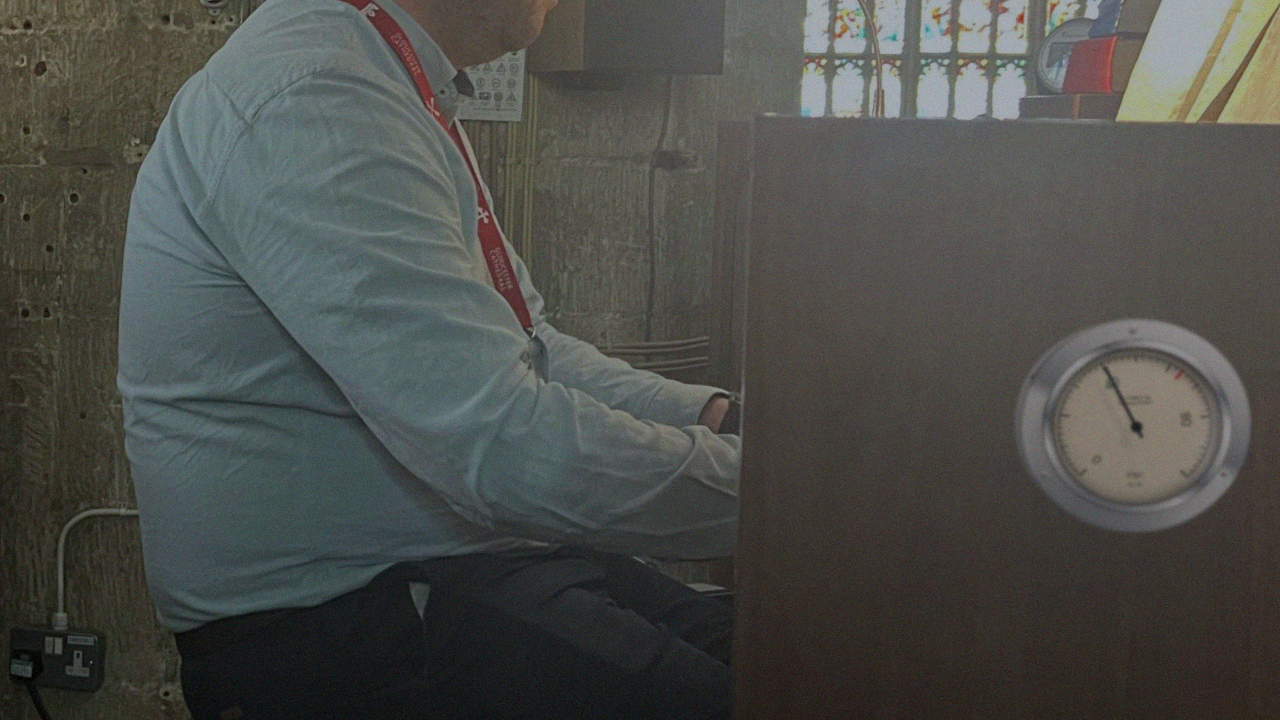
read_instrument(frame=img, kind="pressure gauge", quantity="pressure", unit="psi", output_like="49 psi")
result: 40 psi
